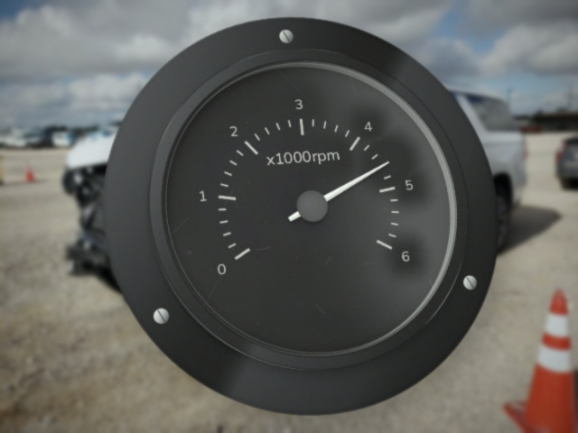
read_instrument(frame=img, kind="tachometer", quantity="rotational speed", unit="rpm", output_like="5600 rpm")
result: 4600 rpm
